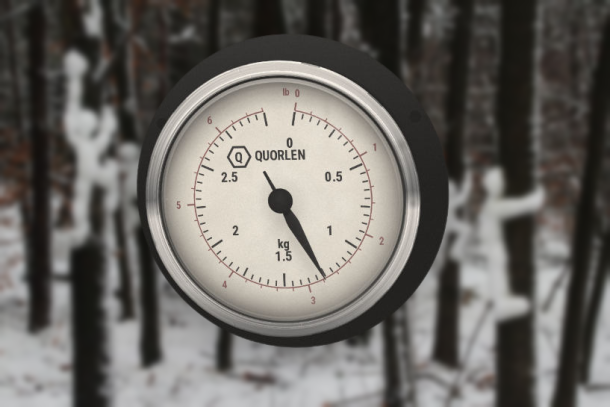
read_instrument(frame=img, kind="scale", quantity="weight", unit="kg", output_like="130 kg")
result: 1.25 kg
